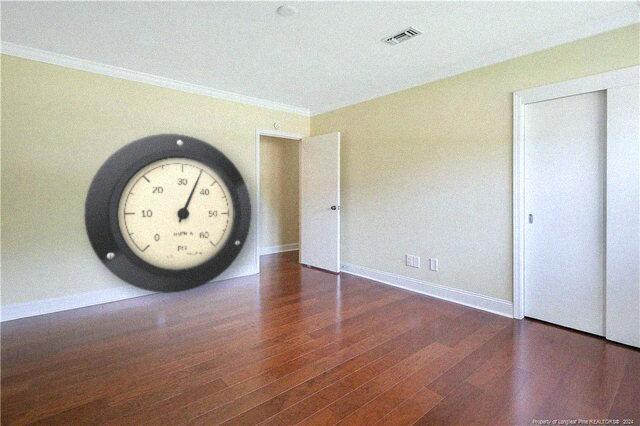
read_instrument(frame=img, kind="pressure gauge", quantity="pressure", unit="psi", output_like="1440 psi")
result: 35 psi
